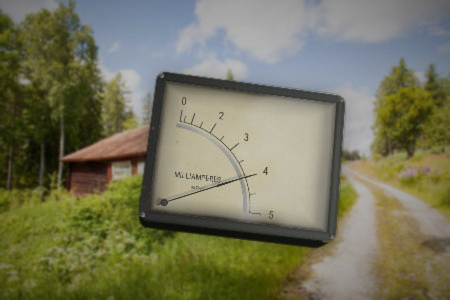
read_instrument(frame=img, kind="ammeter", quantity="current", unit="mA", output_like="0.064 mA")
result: 4 mA
